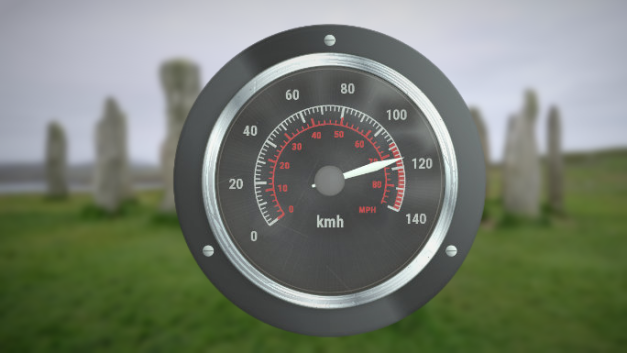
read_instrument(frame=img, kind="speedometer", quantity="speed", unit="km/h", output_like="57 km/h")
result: 116 km/h
